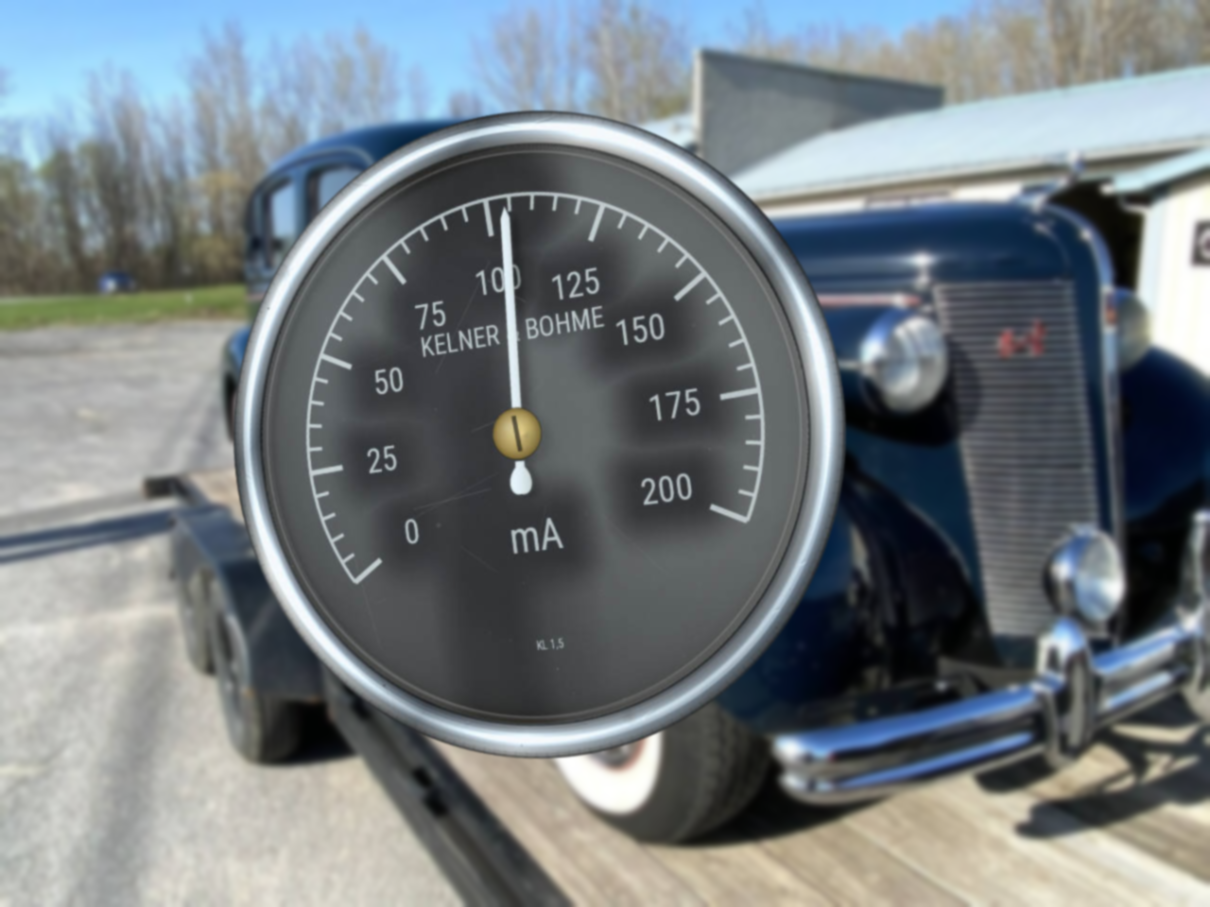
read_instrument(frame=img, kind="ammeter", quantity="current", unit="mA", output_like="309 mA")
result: 105 mA
